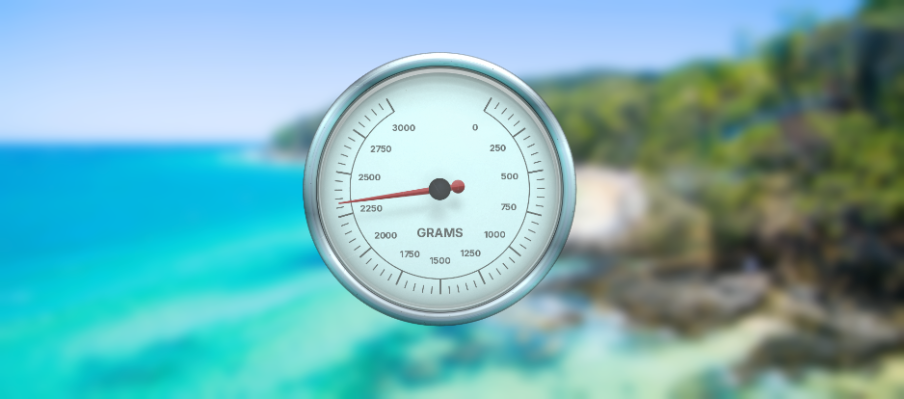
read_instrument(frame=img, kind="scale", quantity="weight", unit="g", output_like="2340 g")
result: 2325 g
